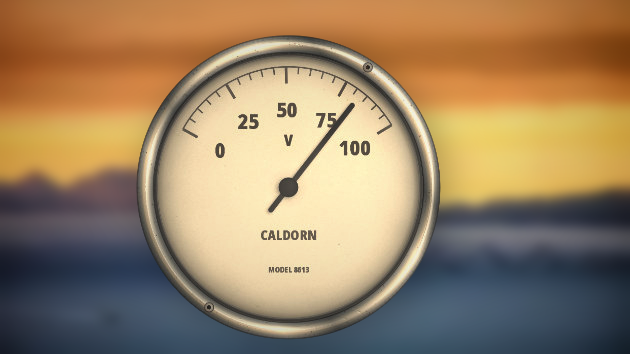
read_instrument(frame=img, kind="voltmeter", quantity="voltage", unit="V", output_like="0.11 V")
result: 82.5 V
